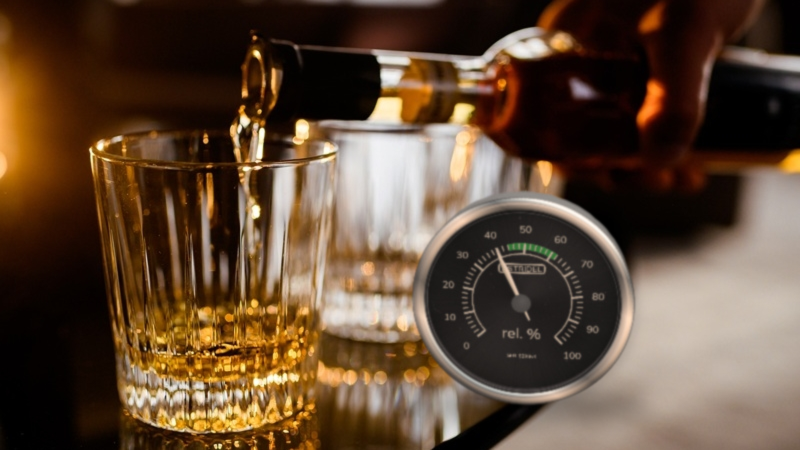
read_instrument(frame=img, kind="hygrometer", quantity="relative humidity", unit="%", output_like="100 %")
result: 40 %
